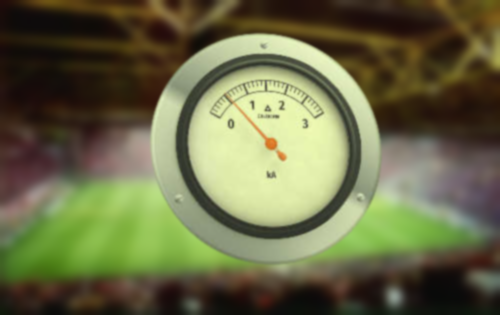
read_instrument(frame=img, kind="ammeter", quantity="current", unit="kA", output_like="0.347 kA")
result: 0.5 kA
